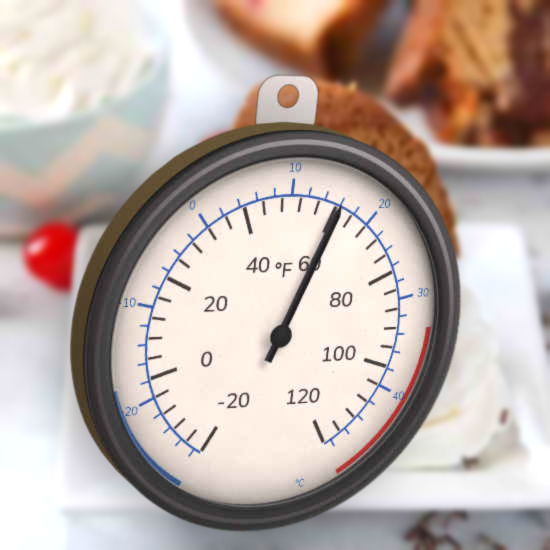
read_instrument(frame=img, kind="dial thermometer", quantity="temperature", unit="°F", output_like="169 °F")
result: 60 °F
